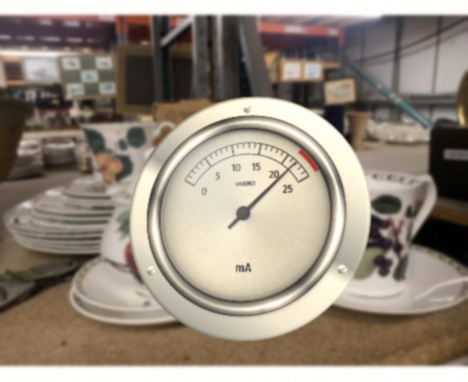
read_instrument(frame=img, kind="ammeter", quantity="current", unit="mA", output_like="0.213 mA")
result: 22 mA
